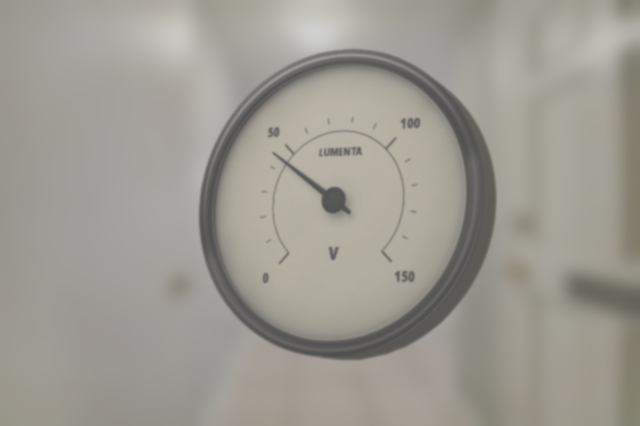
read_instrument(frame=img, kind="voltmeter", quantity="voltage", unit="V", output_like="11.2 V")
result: 45 V
